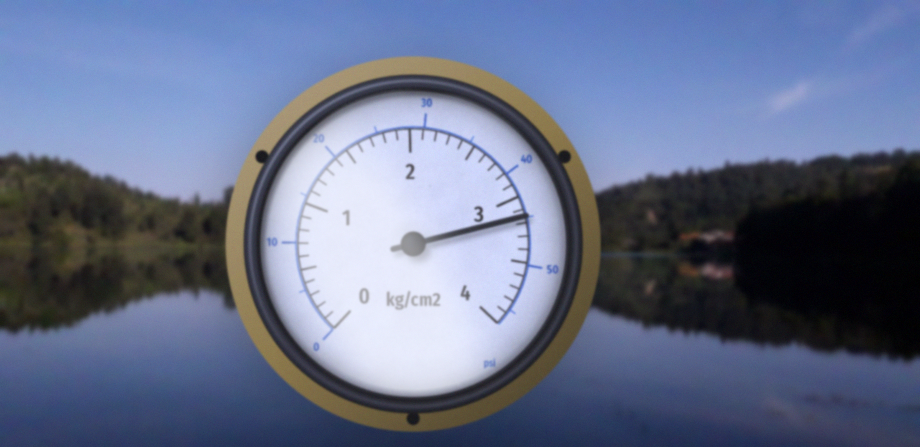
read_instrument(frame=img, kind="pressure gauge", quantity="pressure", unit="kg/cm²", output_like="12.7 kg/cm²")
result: 3.15 kg/cm²
